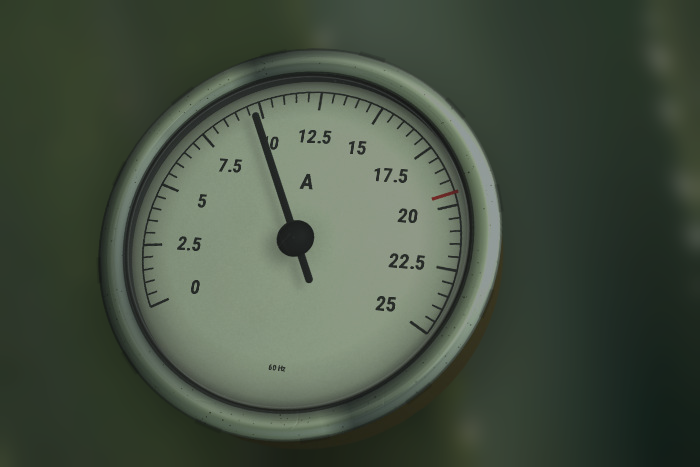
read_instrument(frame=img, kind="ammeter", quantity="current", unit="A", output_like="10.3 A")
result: 9.75 A
